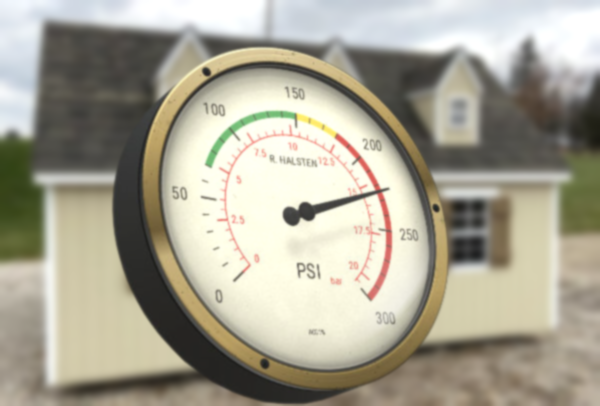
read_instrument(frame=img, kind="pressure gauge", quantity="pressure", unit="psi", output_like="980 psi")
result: 225 psi
